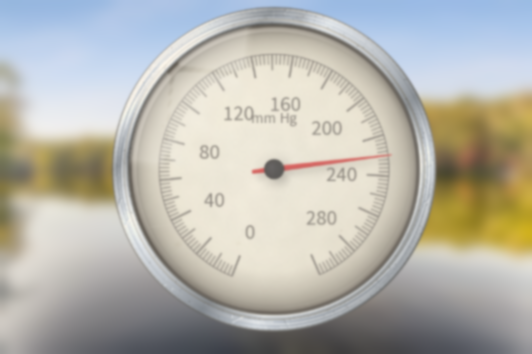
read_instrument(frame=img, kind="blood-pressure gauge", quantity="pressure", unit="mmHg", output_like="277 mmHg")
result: 230 mmHg
